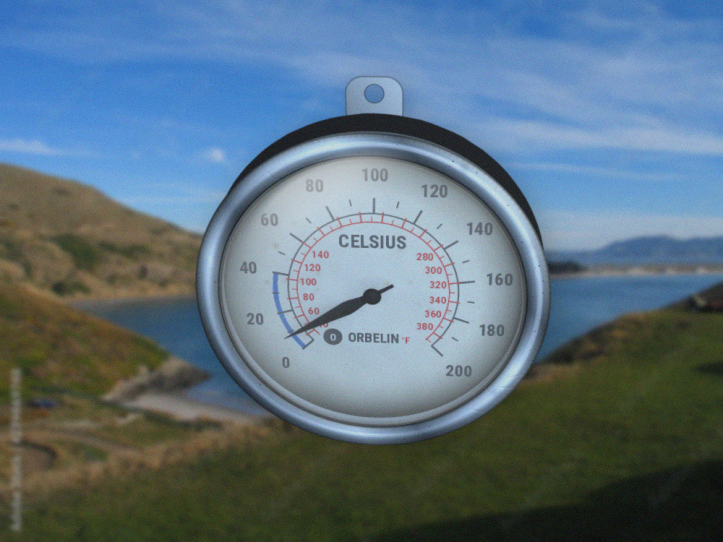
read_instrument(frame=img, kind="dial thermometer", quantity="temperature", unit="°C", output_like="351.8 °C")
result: 10 °C
